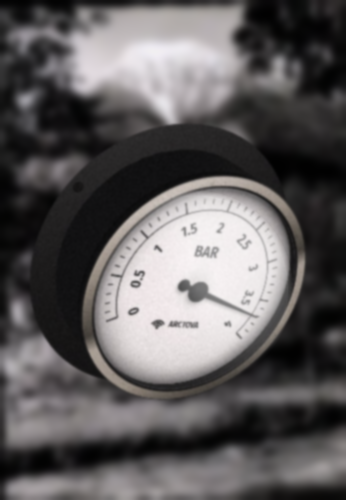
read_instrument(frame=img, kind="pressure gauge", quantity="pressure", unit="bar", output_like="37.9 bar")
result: 3.7 bar
